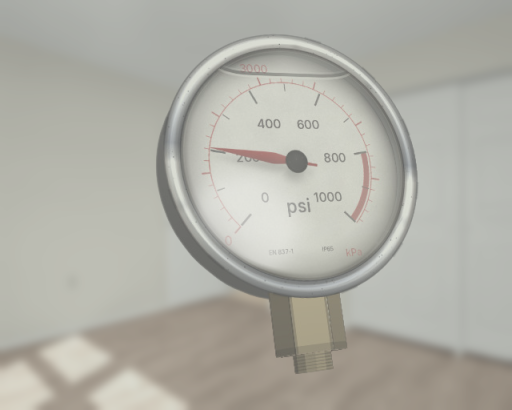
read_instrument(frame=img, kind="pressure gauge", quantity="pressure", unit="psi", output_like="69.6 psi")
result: 200 psi
